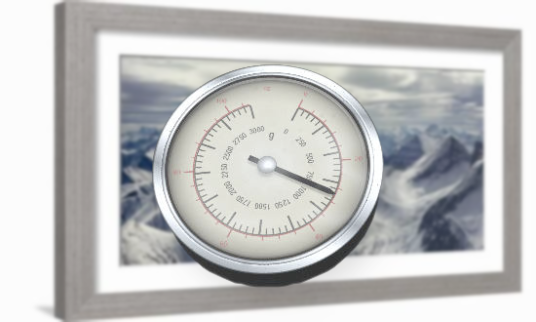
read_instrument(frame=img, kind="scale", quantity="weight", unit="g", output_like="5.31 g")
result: 850 g
